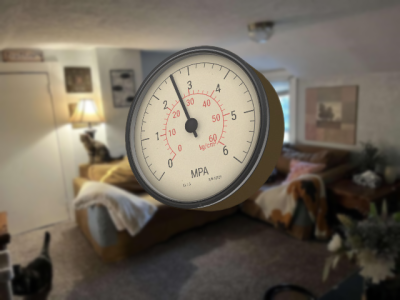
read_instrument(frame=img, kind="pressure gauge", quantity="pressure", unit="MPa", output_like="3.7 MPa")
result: 2.6 MPa
